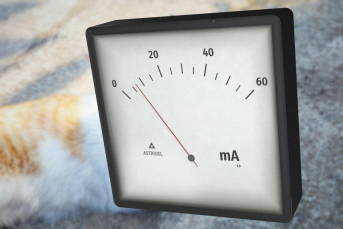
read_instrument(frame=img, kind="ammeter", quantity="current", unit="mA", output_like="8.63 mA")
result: 7.5 mA
